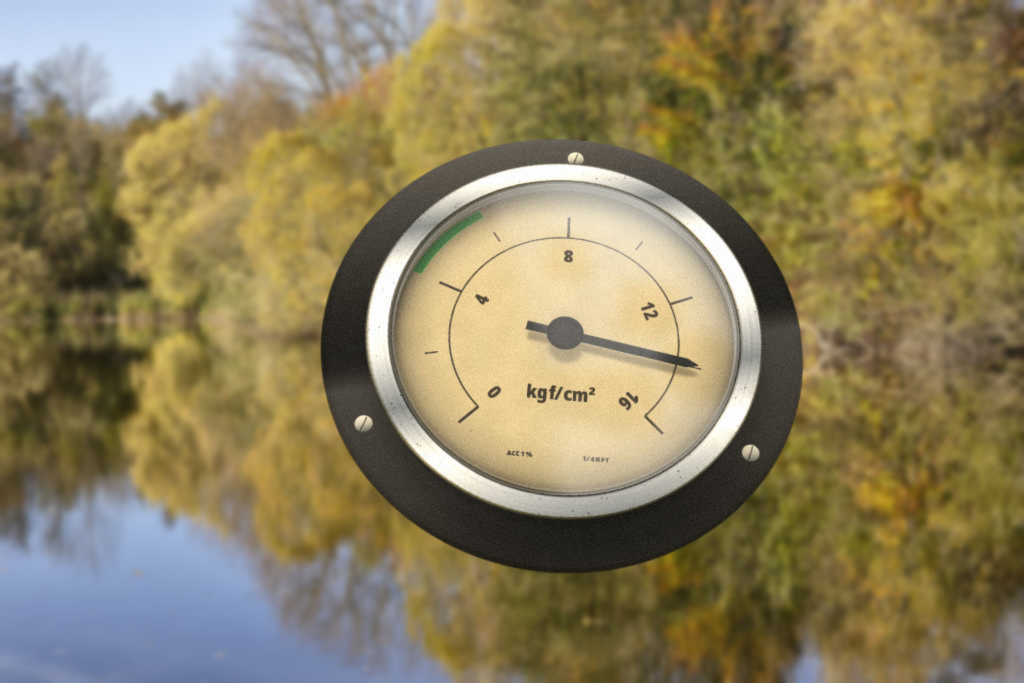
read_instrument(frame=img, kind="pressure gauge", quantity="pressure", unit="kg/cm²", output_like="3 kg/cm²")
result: 14 kg/cm²
